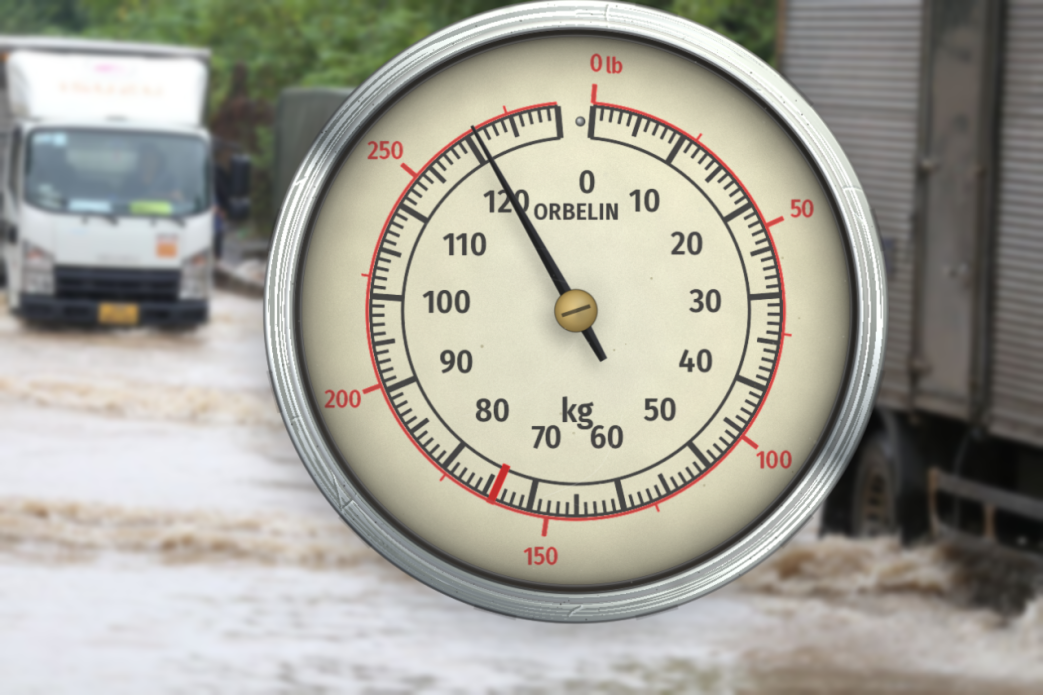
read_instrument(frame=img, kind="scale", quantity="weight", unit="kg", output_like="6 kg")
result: 121 kg
